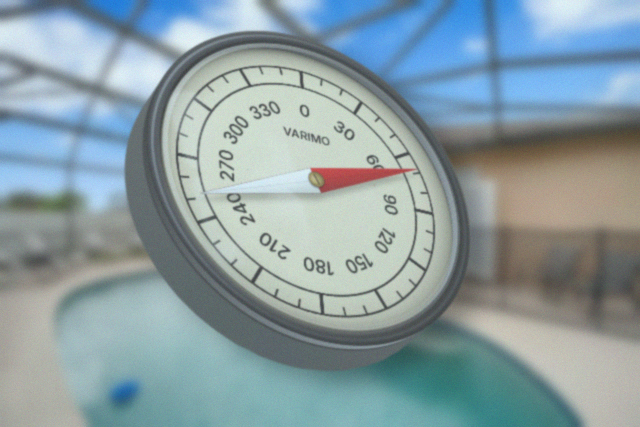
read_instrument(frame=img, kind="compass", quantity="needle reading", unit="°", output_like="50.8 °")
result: 70 °
